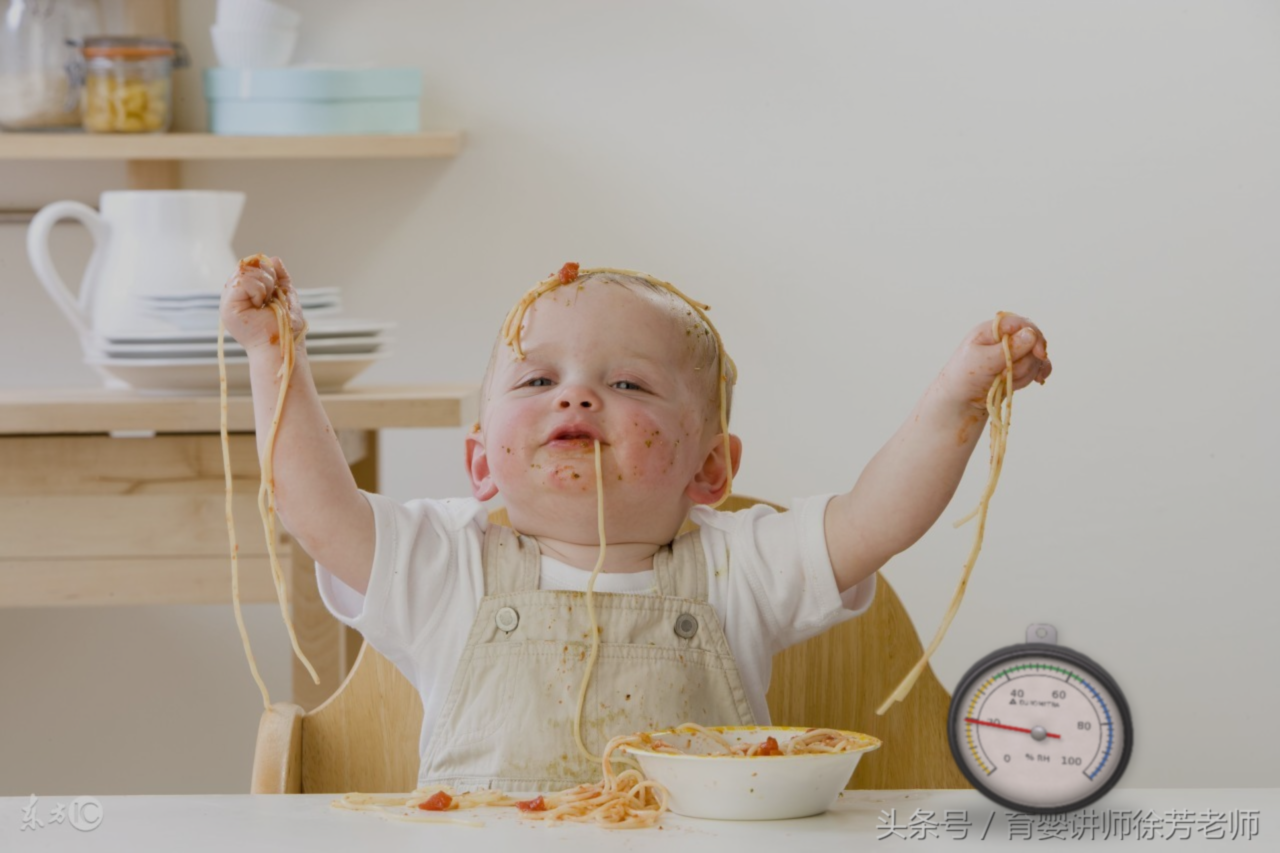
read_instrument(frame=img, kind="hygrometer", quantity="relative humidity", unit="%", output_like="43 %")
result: 20 %
